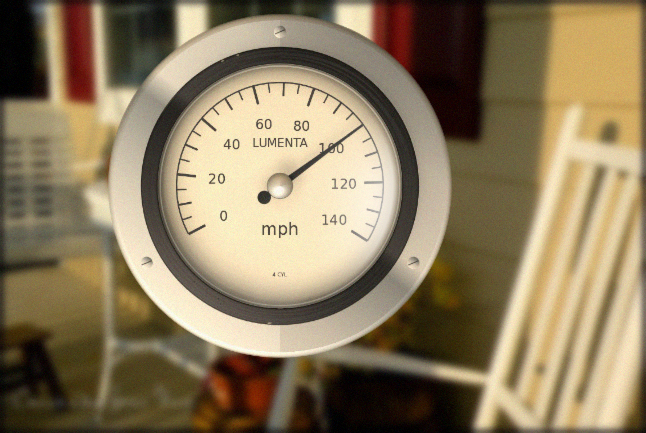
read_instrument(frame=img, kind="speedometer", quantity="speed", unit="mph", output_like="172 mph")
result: 100 mph
